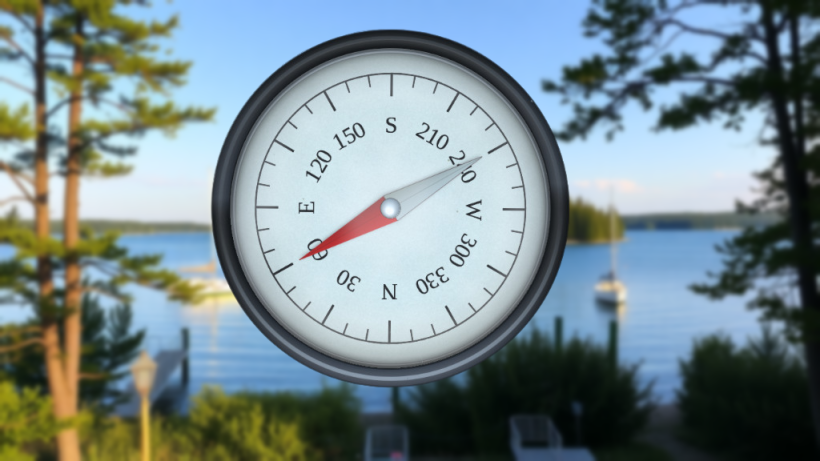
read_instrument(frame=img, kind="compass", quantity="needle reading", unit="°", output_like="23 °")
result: 60 °
